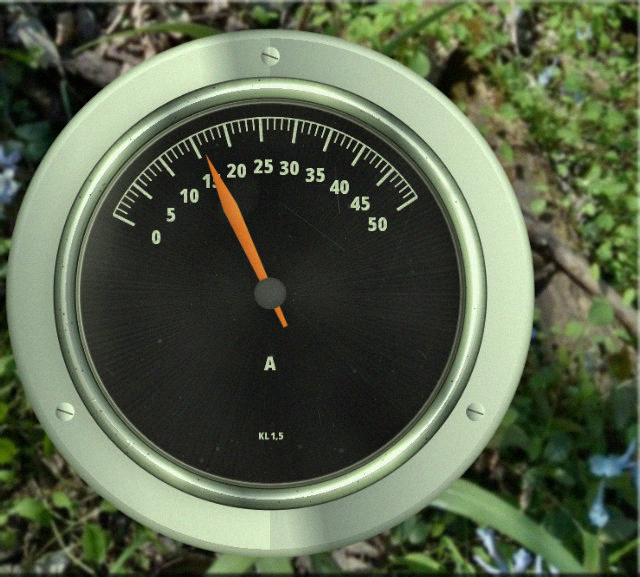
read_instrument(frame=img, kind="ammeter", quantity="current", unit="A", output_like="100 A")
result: 16 A
